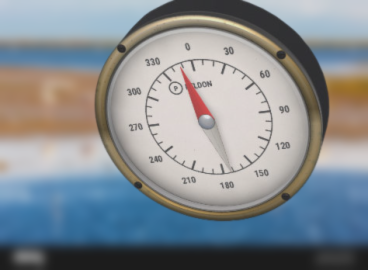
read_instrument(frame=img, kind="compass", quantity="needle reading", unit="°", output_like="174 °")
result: 350 °
